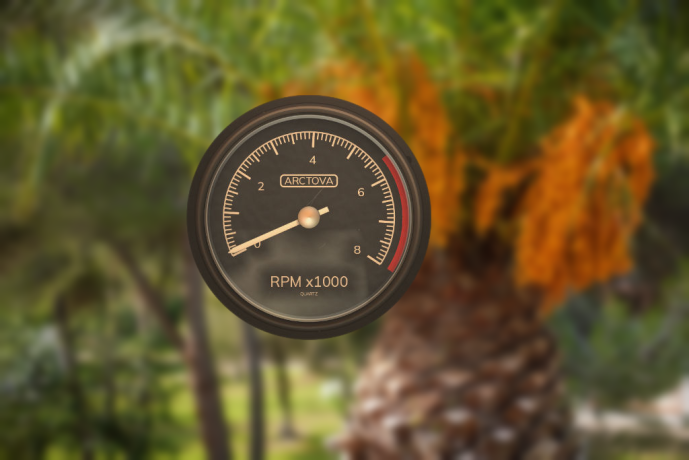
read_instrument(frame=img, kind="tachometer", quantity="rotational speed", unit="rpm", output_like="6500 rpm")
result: 100 rpm
